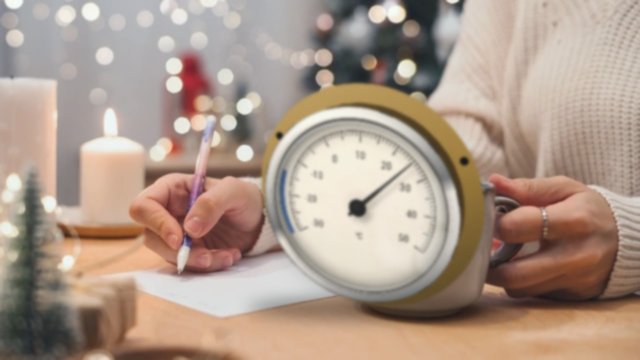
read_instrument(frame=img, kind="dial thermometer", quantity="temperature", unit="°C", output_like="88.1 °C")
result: 25 °C
